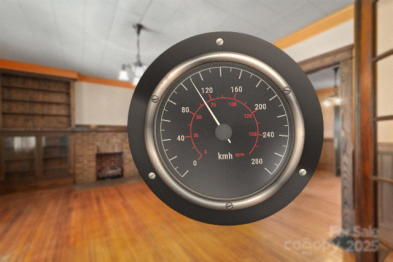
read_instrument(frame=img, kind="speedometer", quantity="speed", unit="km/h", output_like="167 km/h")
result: 110 km/h
